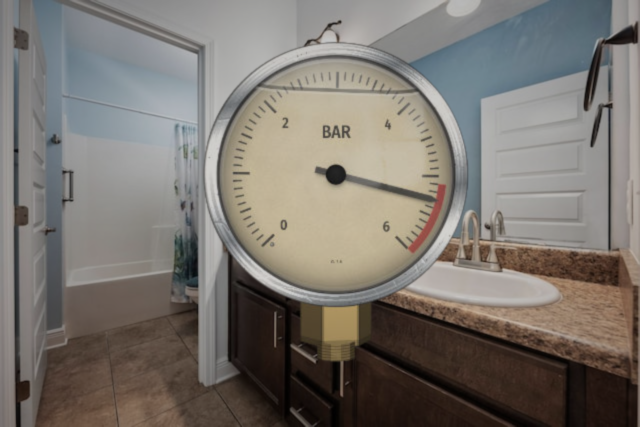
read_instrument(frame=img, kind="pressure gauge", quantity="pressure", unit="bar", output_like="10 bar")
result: 5.3 bar
